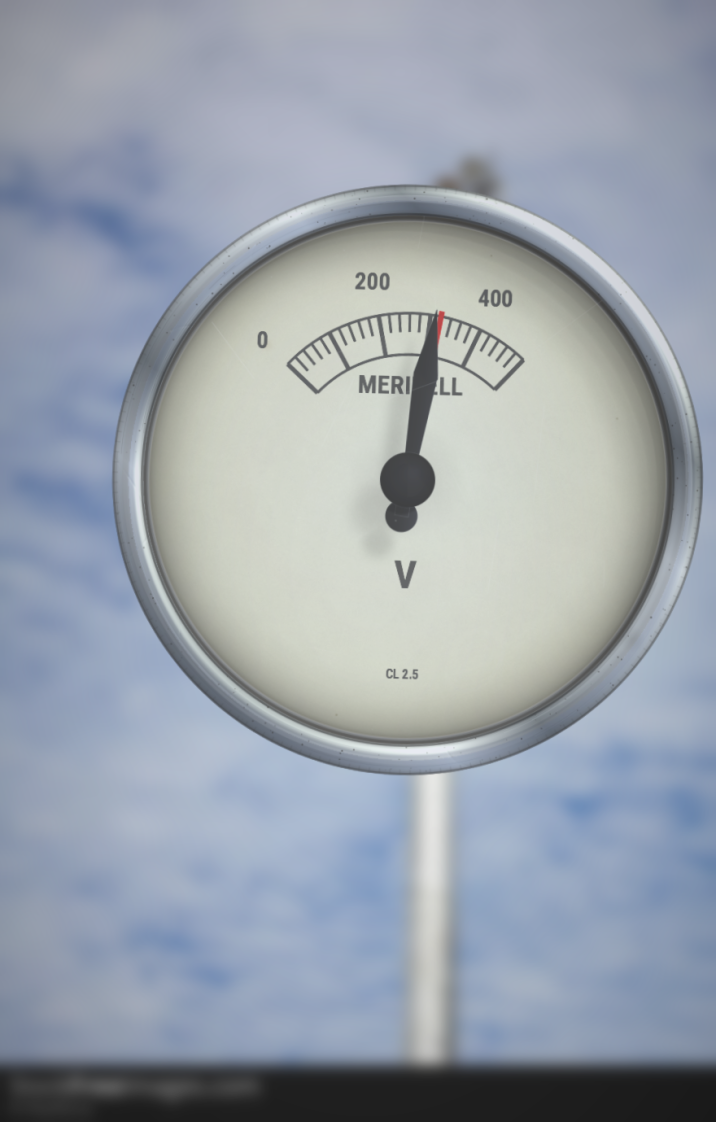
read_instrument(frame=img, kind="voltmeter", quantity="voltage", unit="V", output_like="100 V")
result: 310 V
